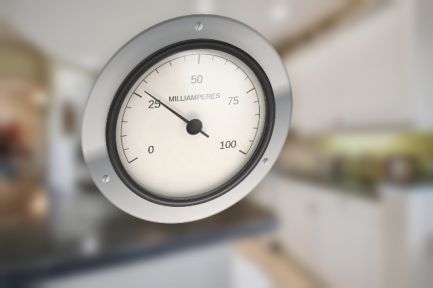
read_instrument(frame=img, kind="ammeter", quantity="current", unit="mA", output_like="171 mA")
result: 27.5 mA
